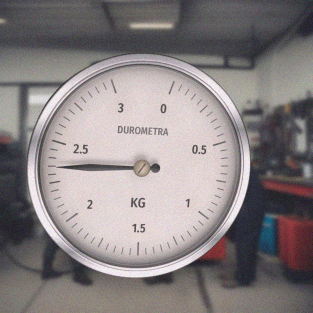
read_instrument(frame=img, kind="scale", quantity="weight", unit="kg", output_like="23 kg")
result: 2.35 kg
